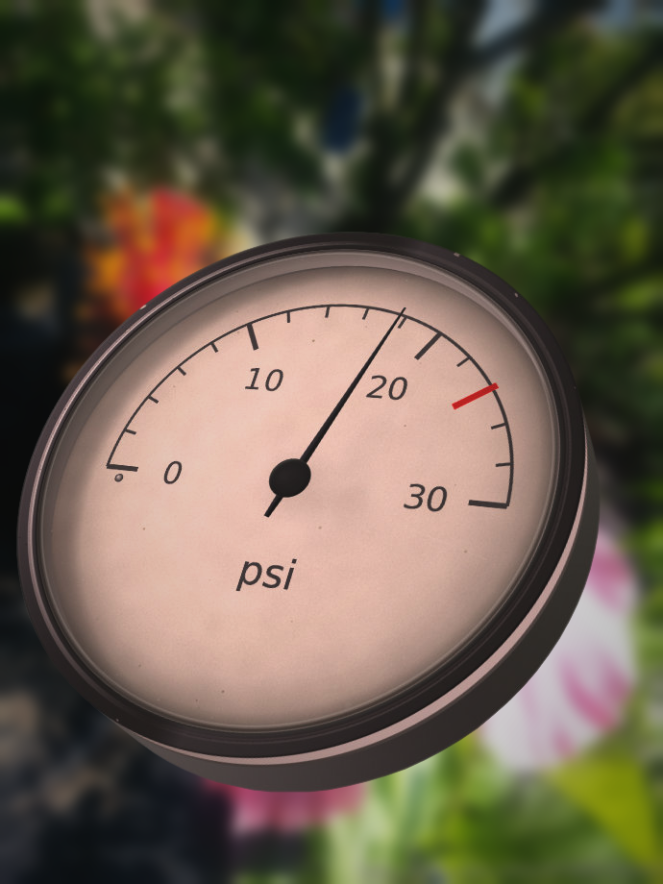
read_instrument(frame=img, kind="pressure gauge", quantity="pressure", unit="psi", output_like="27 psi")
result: 18 psi
